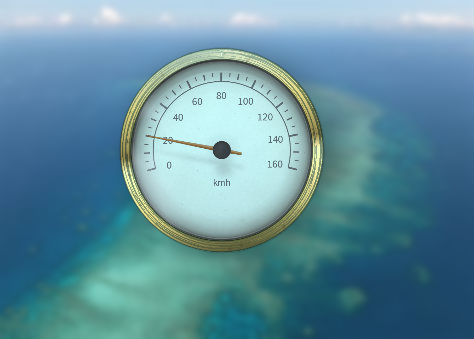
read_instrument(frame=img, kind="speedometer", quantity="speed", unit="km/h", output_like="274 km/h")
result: 20 km/h
